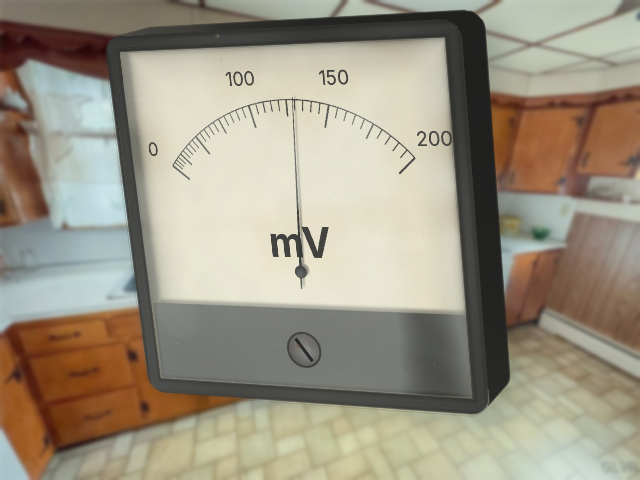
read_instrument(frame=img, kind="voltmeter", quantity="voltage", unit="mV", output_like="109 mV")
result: 130 mV
